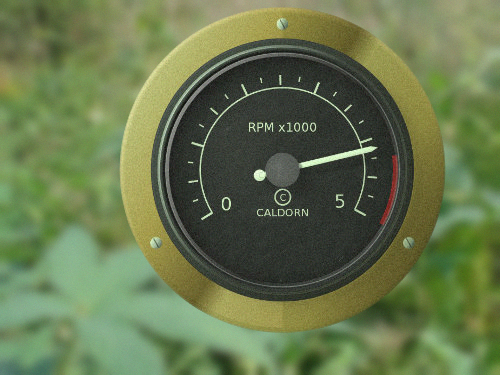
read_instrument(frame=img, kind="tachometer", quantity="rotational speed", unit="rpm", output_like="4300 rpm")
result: 4125 rpm
